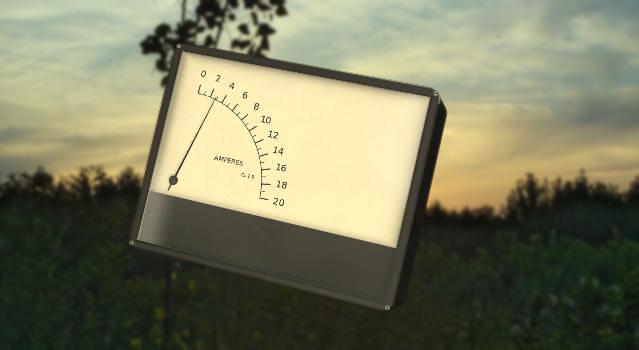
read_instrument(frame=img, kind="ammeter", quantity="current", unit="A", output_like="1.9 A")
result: 3 A
